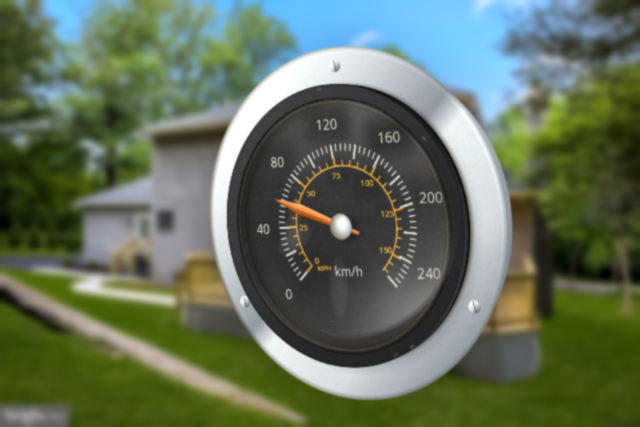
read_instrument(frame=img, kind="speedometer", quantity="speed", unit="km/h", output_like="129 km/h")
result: 60 km/h
